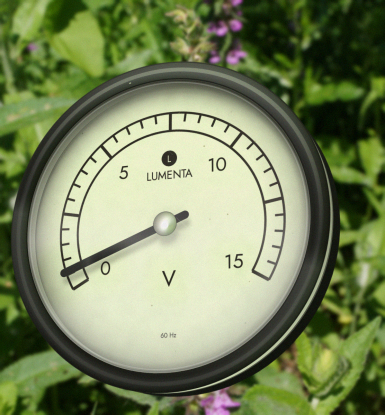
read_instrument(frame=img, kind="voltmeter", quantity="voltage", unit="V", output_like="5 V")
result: 0.5 V
